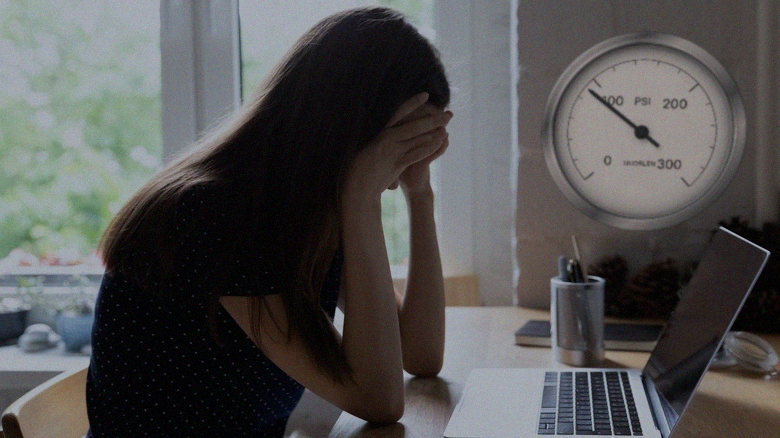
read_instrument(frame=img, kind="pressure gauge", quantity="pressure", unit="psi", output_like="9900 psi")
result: 90 psi
